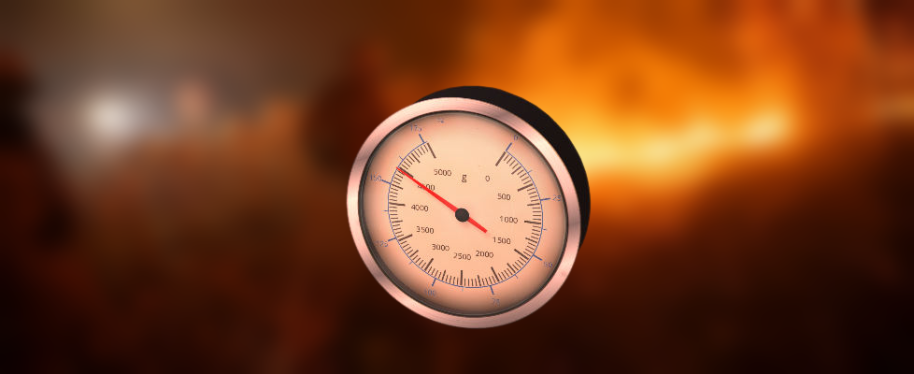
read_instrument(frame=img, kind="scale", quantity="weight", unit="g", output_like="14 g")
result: 4500 g
